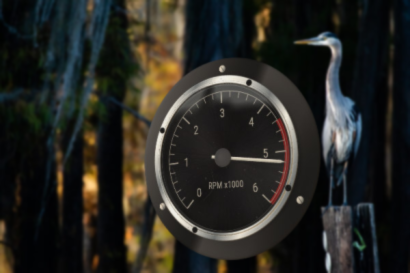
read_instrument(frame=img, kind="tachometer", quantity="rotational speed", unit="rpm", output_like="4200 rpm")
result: 5200 rpm
